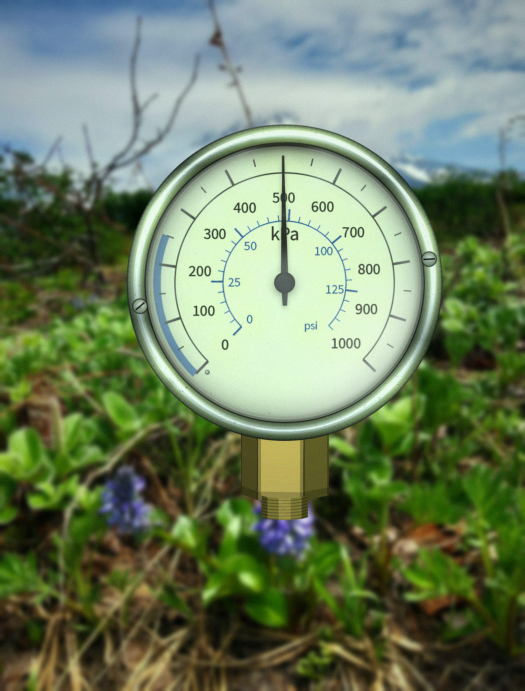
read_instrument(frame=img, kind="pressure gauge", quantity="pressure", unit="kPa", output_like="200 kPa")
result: 500 kPa
